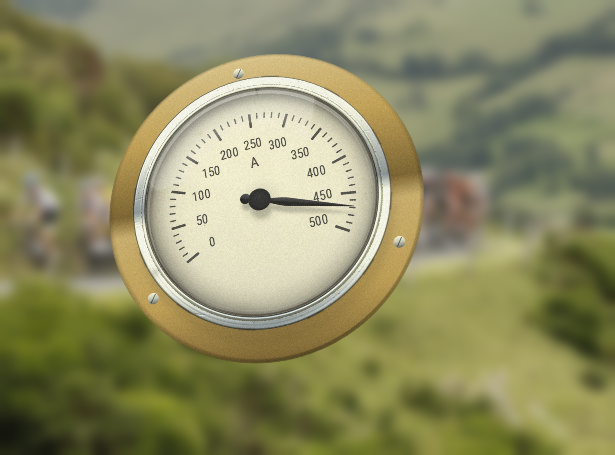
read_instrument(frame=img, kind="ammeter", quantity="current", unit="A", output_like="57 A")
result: 470 A
